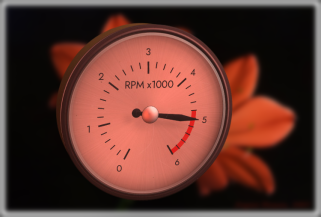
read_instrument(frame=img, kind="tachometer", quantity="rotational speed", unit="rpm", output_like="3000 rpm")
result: 5000 rpm
